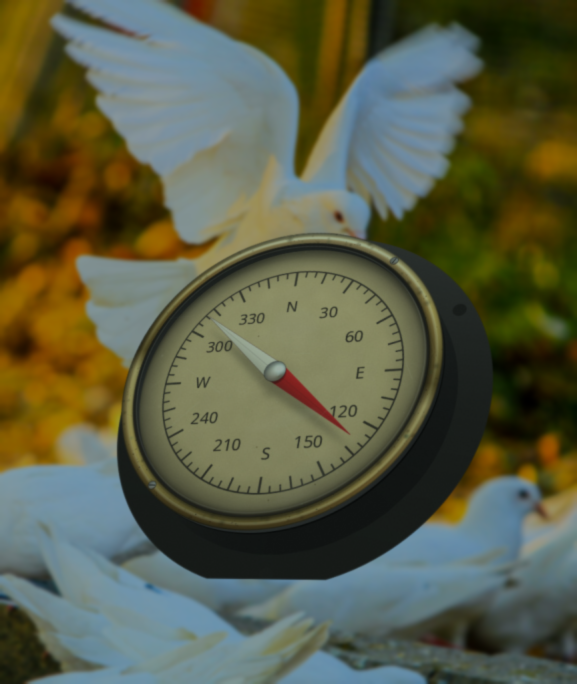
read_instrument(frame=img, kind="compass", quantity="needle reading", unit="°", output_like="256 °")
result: 130 °
